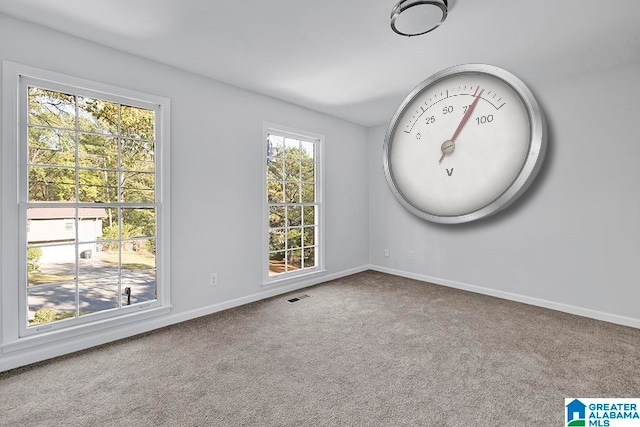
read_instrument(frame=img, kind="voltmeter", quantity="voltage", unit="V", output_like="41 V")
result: 80 V
